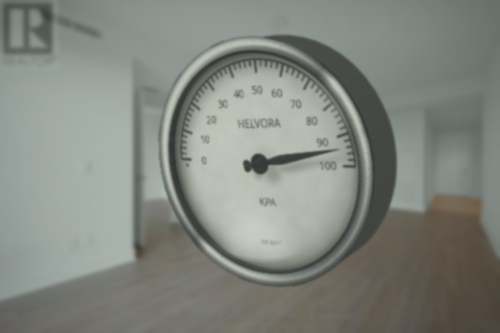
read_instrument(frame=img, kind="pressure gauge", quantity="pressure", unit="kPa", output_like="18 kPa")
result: 94 kPa
